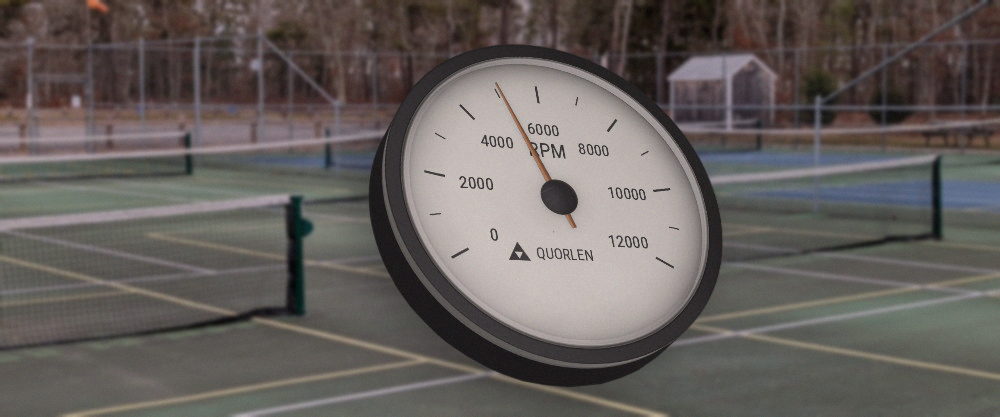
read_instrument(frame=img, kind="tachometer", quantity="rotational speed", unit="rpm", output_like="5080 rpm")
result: 5000 rpm
